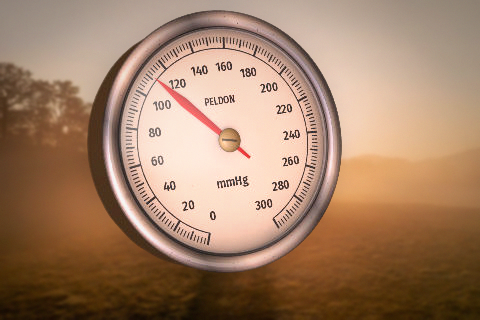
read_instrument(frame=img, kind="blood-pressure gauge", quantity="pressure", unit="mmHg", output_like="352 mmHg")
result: 110 mmHg
